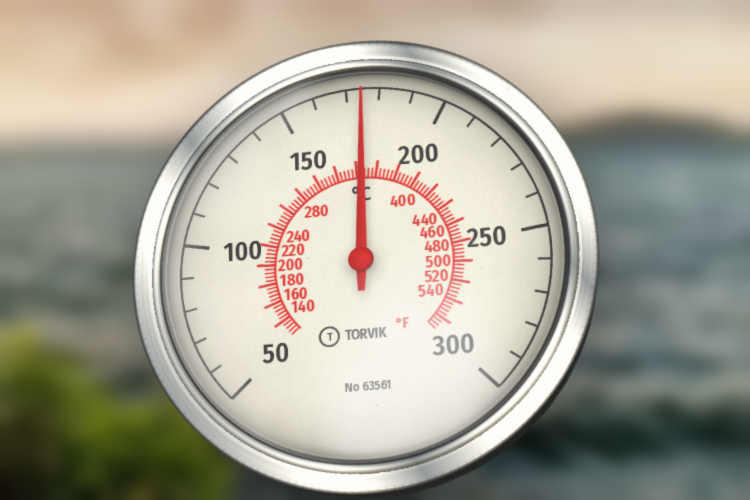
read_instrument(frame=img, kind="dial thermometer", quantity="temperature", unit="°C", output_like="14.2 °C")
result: 175 °C
